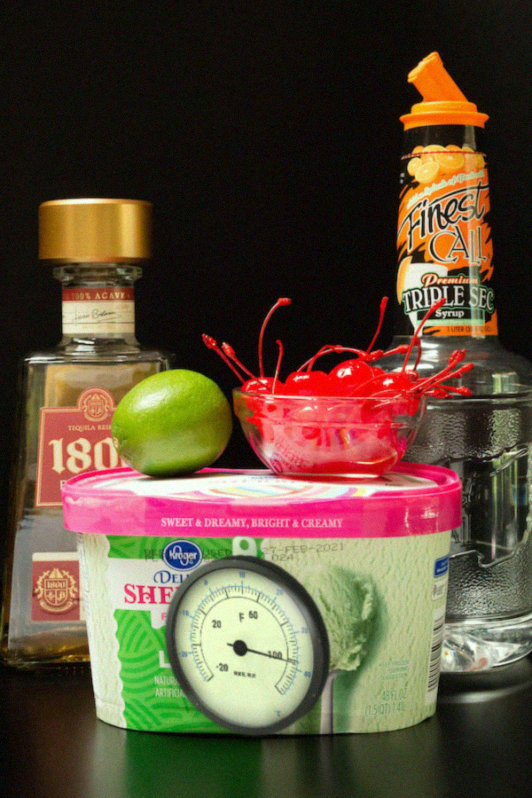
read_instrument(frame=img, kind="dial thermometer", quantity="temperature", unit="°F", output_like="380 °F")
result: 100 °F
